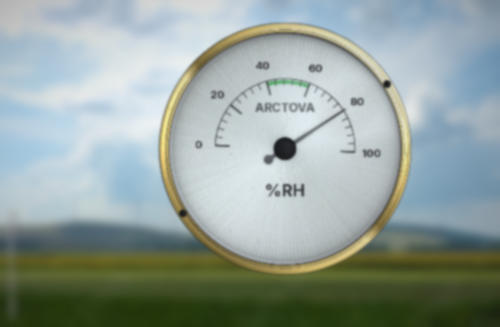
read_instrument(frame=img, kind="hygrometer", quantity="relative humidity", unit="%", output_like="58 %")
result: 80 %
